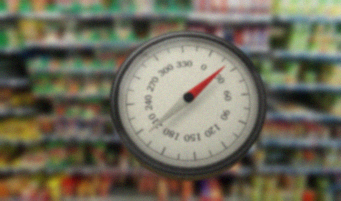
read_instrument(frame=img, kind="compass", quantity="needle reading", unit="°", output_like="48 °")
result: 22.5 °
